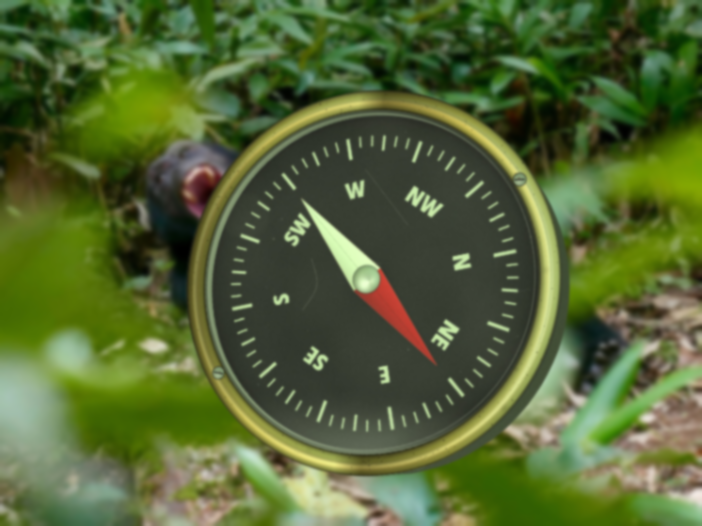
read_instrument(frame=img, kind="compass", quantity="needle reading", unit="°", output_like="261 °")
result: 60 °
